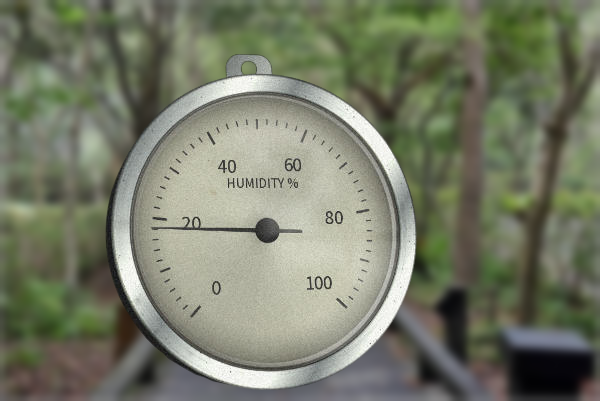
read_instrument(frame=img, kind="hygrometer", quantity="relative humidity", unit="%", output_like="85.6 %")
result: 18 %
